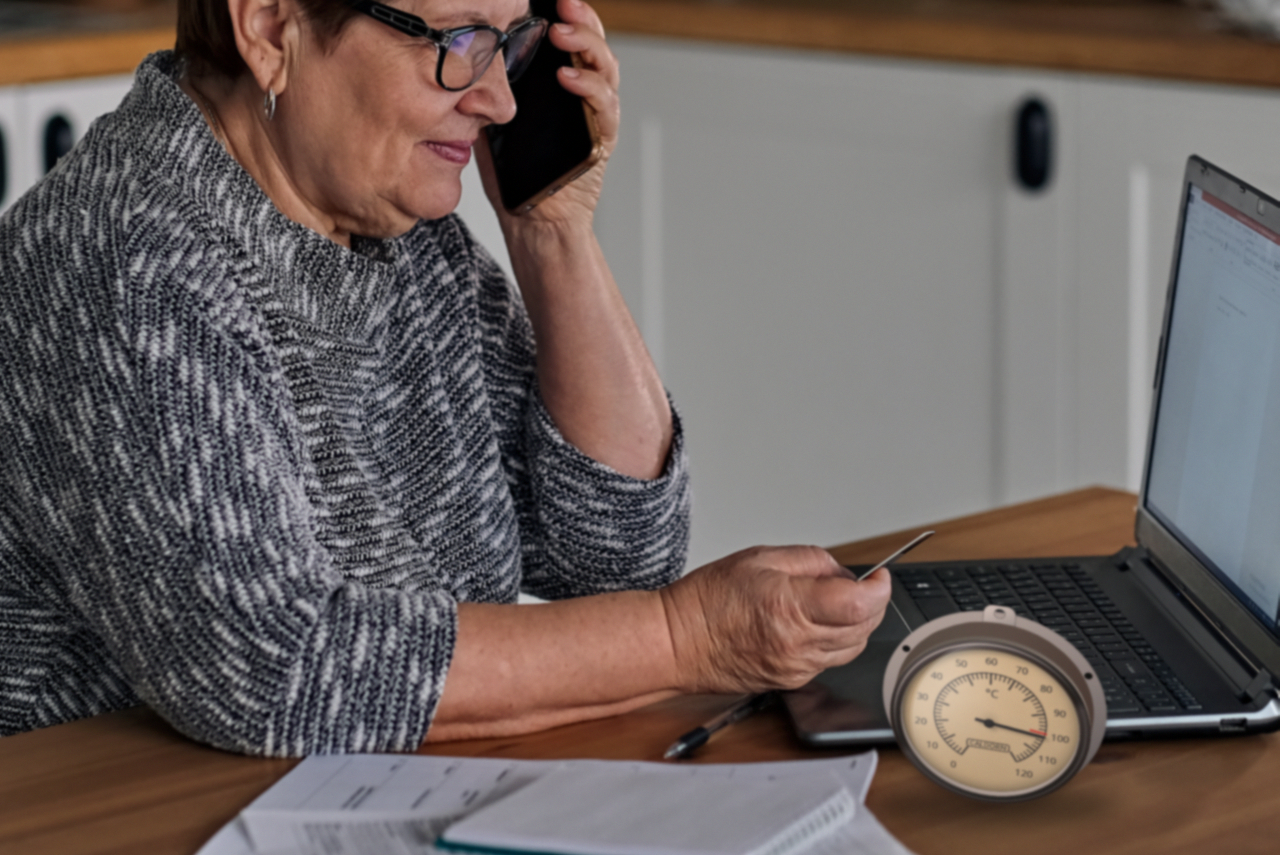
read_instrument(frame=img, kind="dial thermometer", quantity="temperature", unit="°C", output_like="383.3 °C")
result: 100 °C
